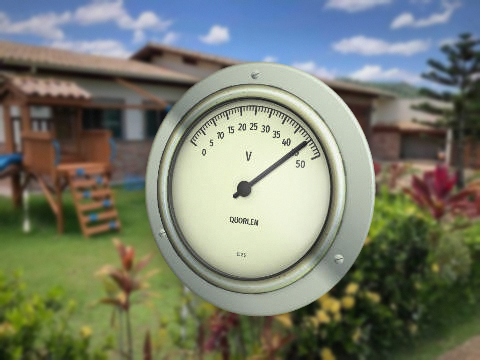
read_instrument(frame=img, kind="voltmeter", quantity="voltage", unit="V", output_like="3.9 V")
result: 45 V
